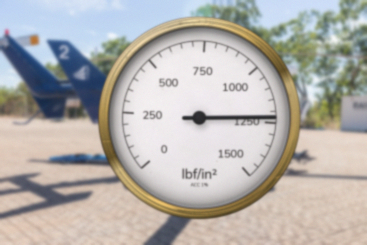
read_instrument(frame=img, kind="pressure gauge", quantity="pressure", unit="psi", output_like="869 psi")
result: 1225 psi
